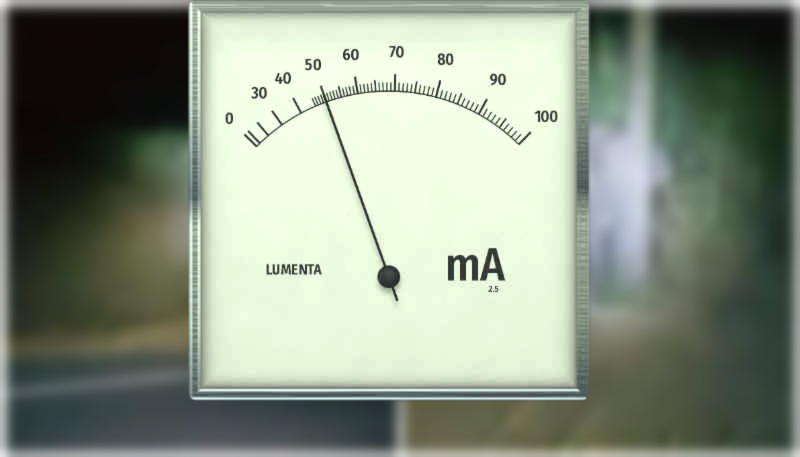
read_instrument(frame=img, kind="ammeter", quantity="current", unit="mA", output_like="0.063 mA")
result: 50 mA
